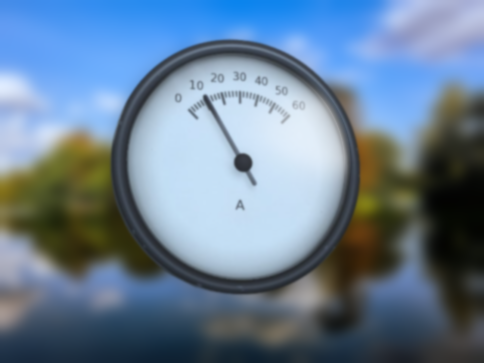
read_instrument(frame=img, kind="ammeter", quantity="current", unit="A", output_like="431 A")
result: 10 A
